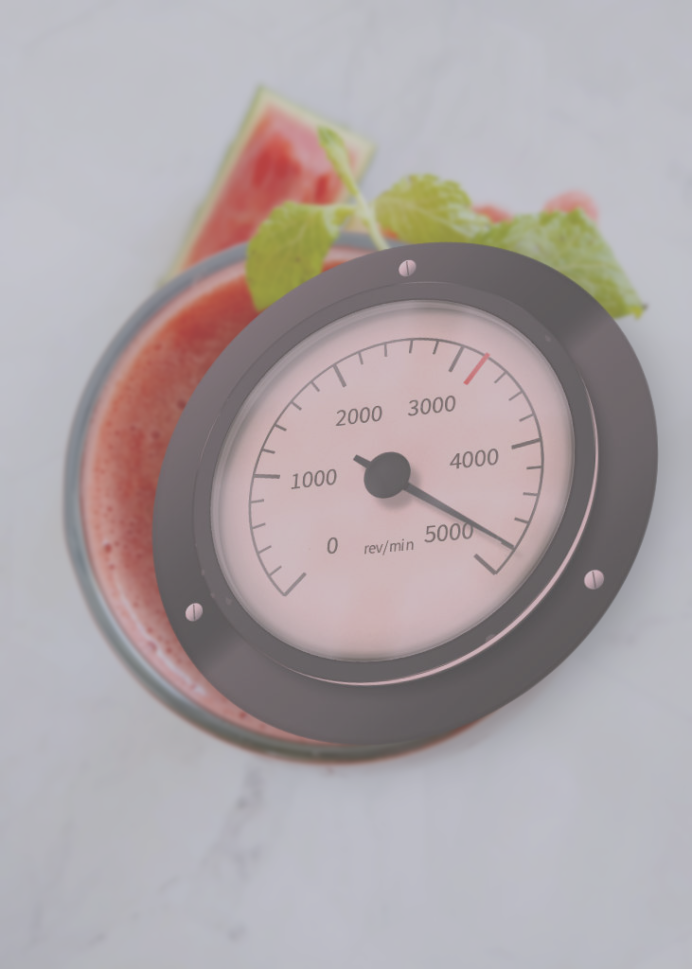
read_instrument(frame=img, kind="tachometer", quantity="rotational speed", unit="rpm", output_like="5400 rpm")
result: 4800 rpm
